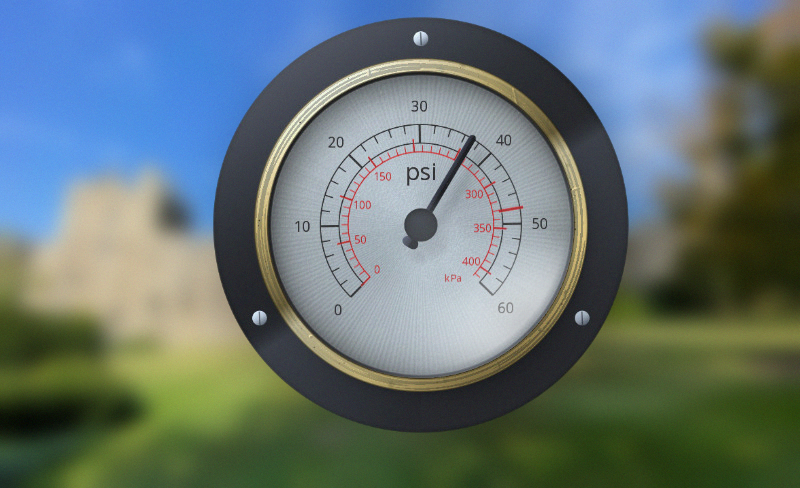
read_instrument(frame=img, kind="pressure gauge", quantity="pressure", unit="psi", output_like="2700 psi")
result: 37 psi
